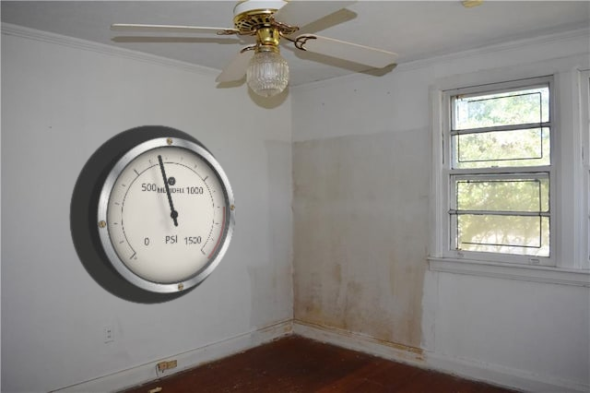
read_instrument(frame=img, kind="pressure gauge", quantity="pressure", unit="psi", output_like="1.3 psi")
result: 650 psi
